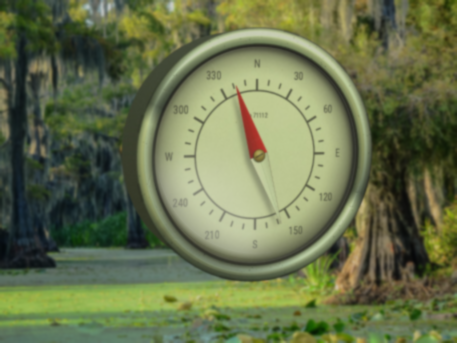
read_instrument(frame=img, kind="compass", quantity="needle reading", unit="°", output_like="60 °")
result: 340 °
